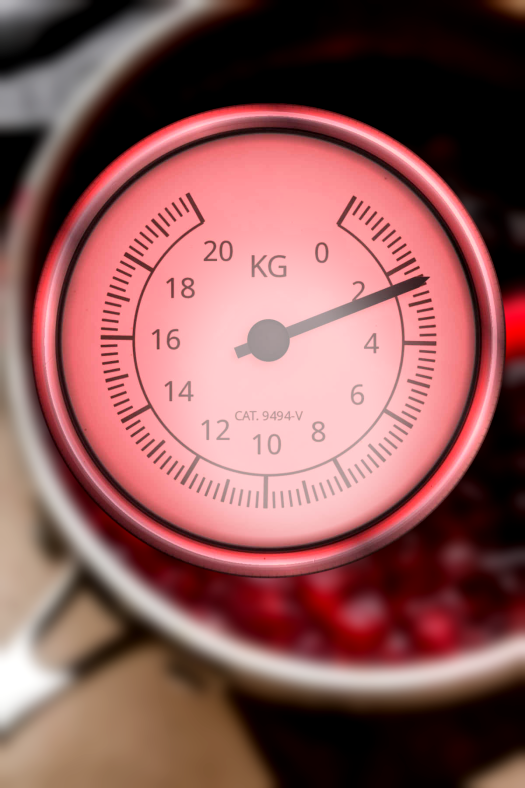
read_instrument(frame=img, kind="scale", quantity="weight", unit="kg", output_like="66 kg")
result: 2.5 kg
